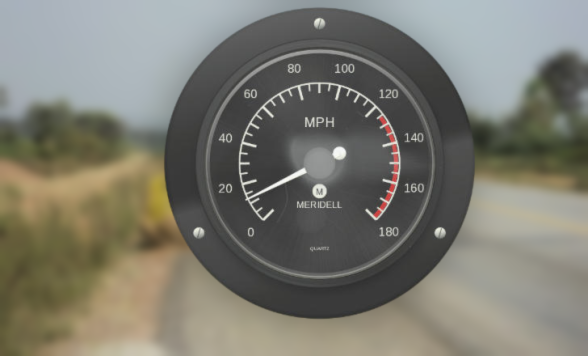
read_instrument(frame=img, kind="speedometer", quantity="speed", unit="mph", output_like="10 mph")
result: 12.5 mph
